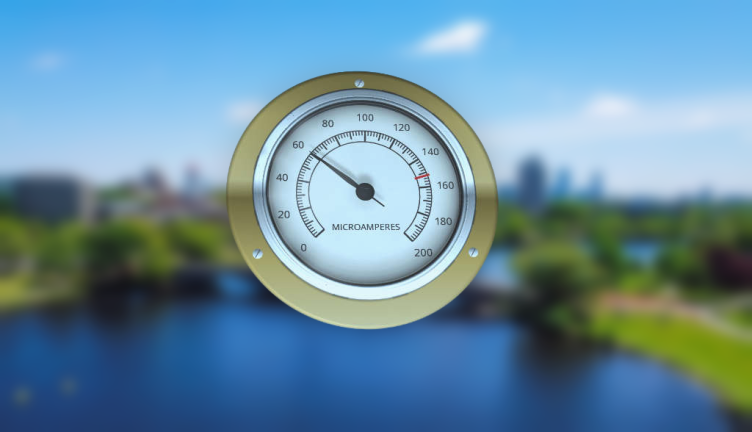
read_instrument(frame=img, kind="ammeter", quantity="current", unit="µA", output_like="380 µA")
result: 60 µA
